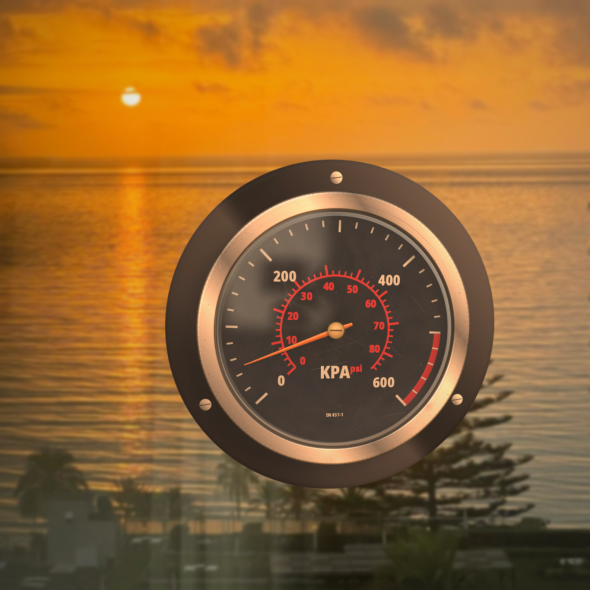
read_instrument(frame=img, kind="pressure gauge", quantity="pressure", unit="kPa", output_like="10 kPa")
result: 50 kPa
